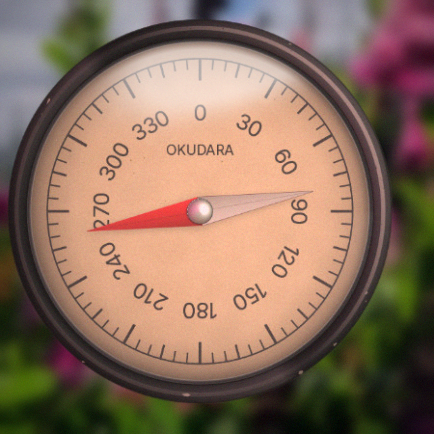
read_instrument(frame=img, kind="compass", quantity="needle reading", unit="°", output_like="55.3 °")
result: 260 °
